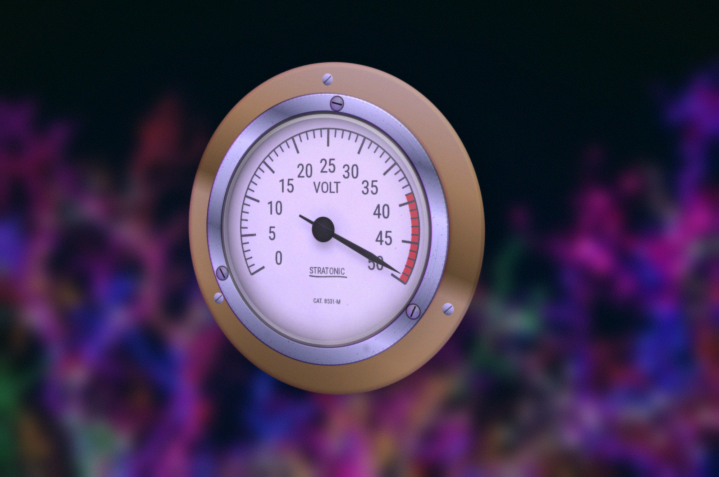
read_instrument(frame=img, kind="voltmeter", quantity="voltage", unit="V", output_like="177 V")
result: 49 V
